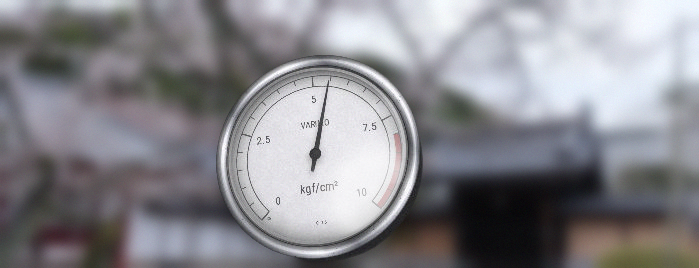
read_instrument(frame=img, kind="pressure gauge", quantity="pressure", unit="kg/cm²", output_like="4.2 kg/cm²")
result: 5.5 kg/cm²
